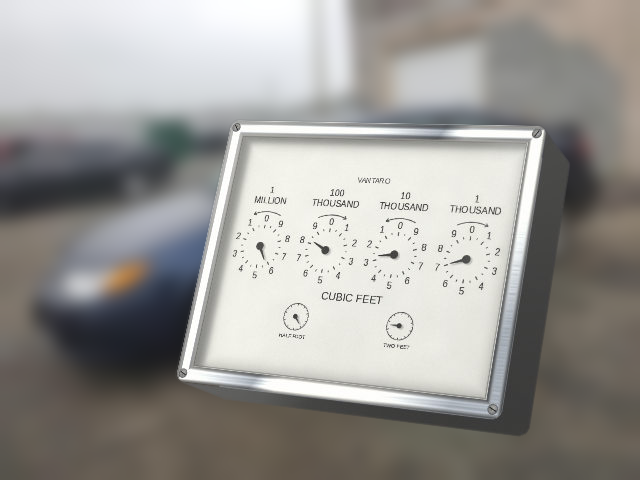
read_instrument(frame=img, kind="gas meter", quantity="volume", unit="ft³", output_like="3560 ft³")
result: 582700 ft³
